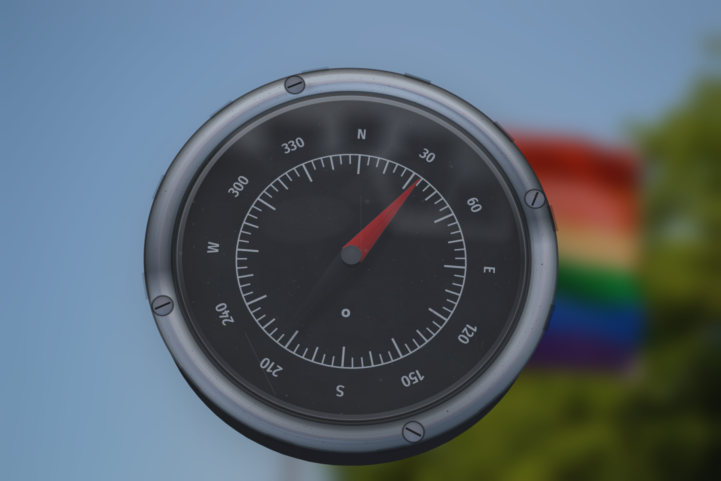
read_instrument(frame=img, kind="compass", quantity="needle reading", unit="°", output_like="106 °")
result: 35 °
